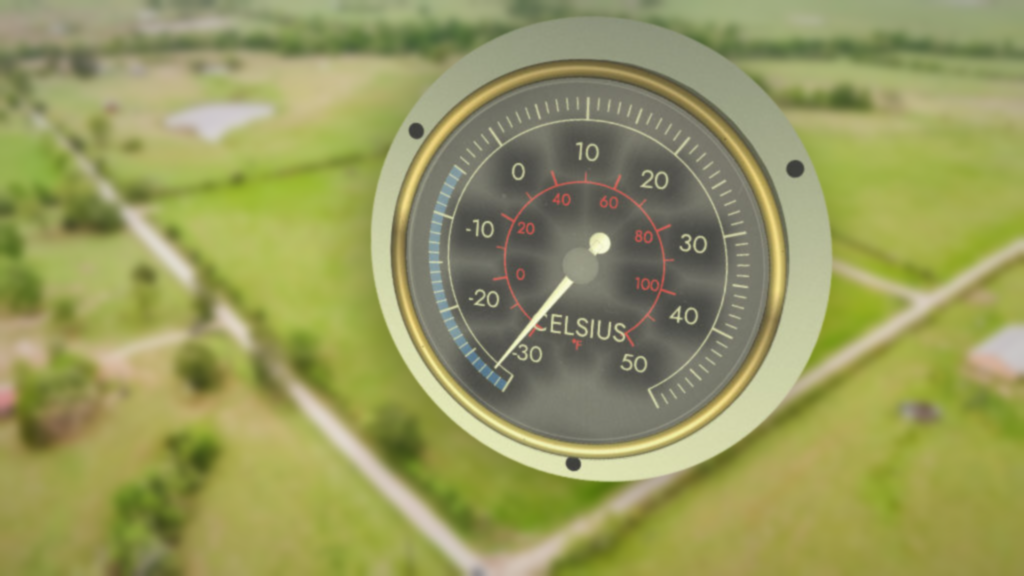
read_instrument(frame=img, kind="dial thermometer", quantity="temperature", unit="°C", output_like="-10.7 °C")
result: -28 °C
